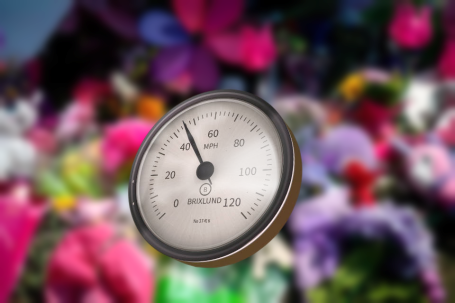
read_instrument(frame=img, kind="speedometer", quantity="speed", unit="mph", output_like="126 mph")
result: 46 mph
